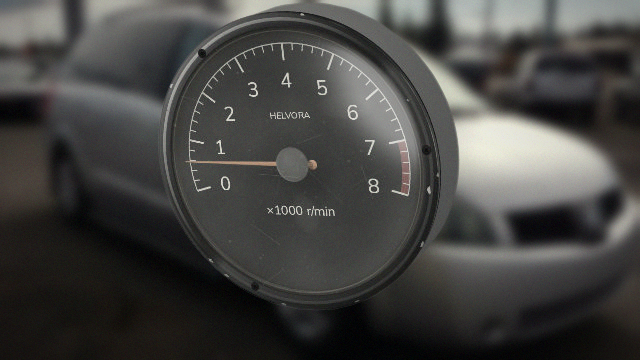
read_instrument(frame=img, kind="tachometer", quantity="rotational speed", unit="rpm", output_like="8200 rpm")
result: 600 rpm
